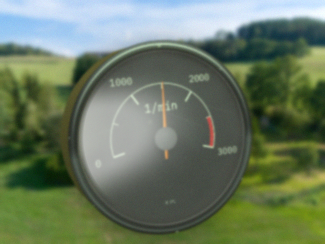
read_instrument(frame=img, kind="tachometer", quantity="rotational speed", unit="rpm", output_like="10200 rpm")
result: 1500 rpm
